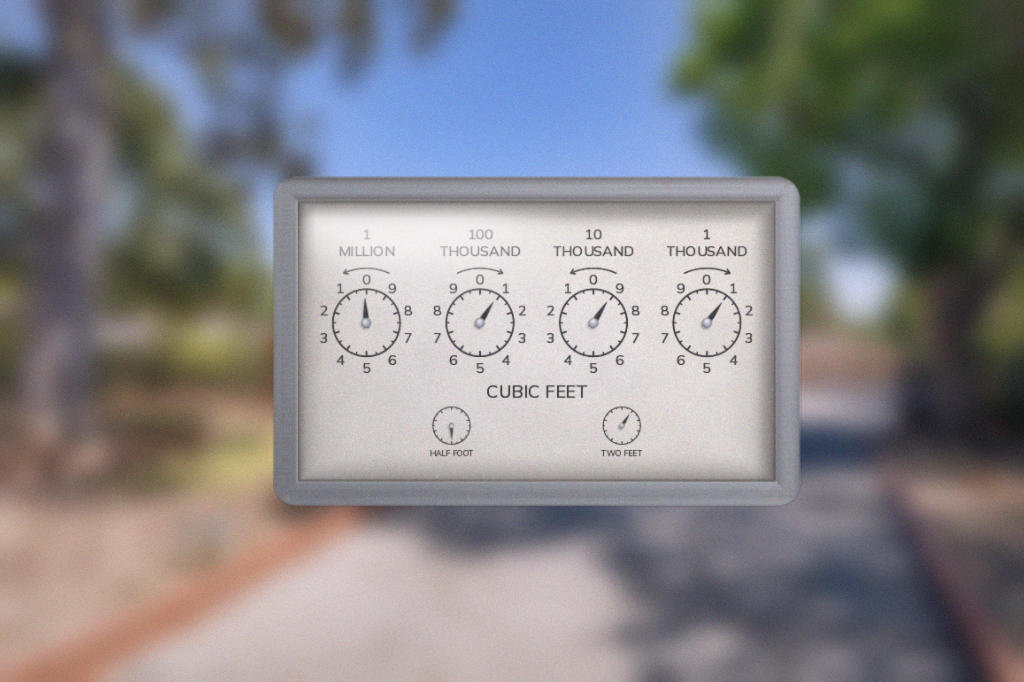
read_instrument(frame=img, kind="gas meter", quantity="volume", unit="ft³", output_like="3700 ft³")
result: 9100 ft³
